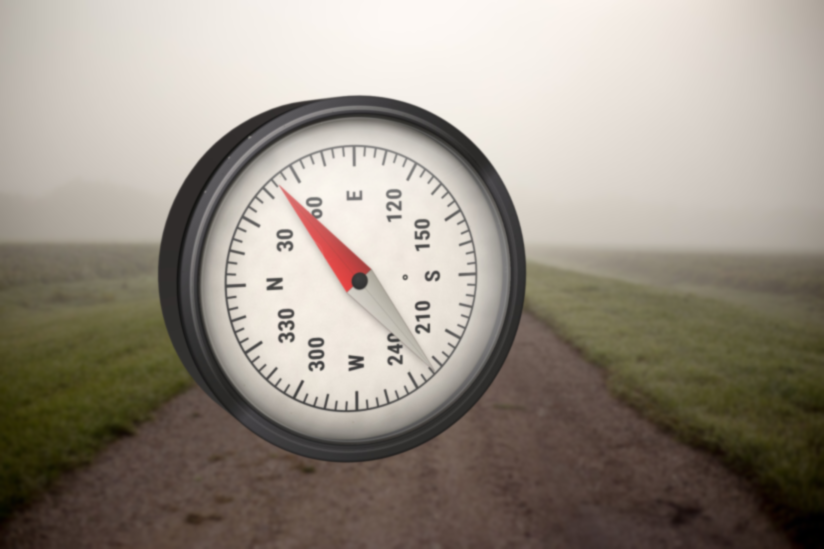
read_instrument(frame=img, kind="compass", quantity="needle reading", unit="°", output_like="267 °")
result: 50 °
